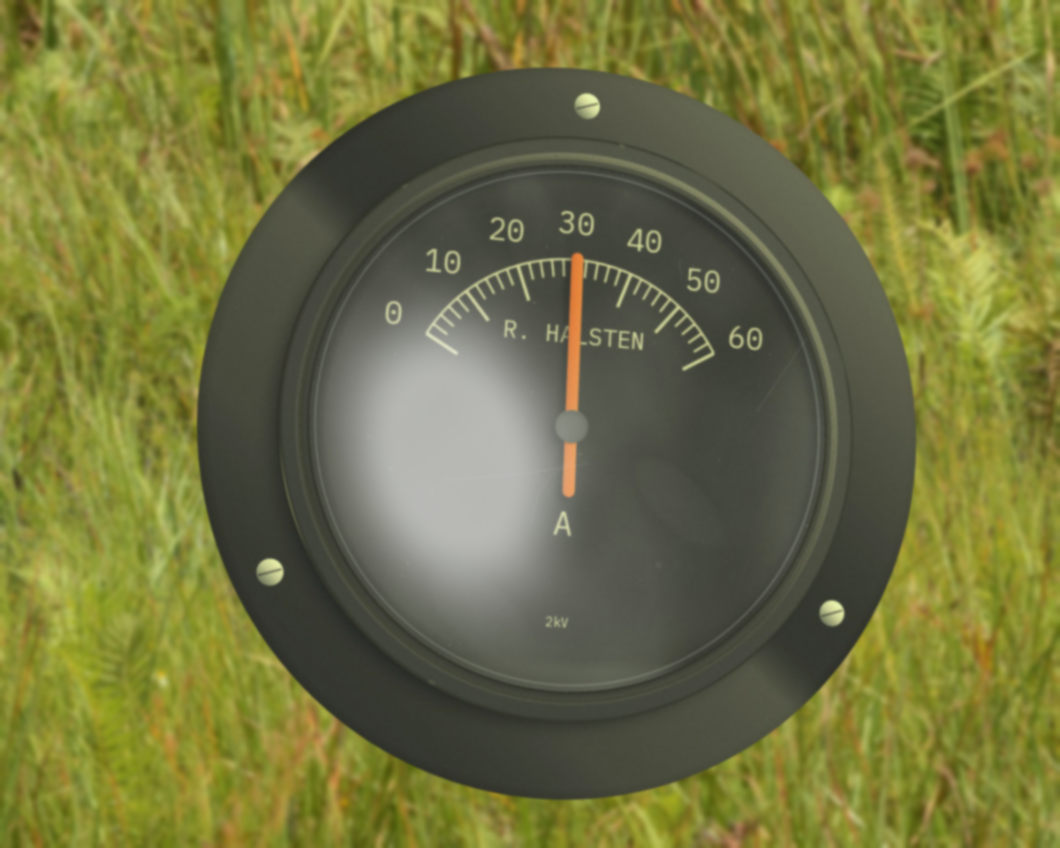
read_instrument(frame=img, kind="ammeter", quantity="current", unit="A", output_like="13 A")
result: 30 A
